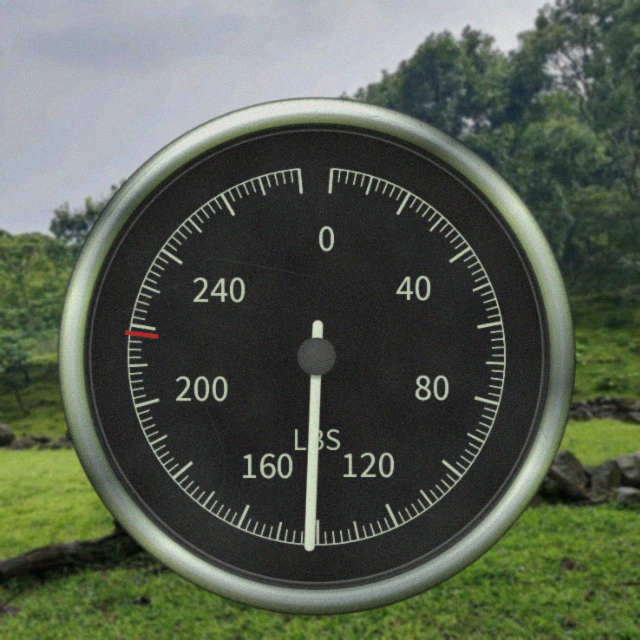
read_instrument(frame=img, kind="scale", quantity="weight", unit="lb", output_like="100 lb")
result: 142 lb
